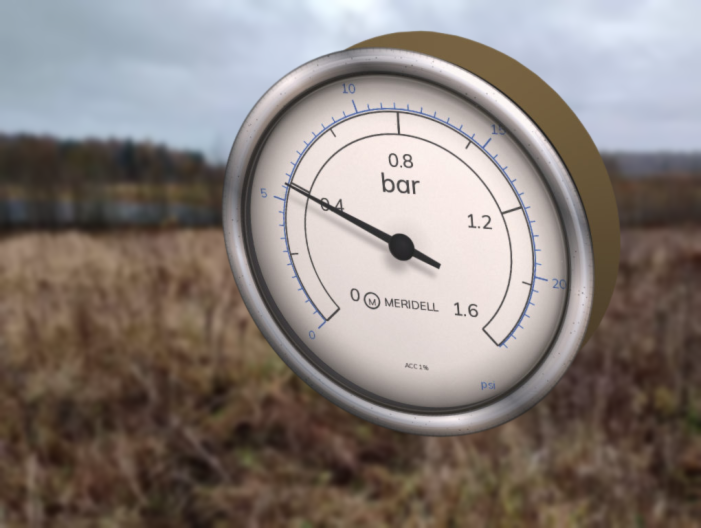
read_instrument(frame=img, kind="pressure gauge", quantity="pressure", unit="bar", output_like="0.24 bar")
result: 0.4 bar
